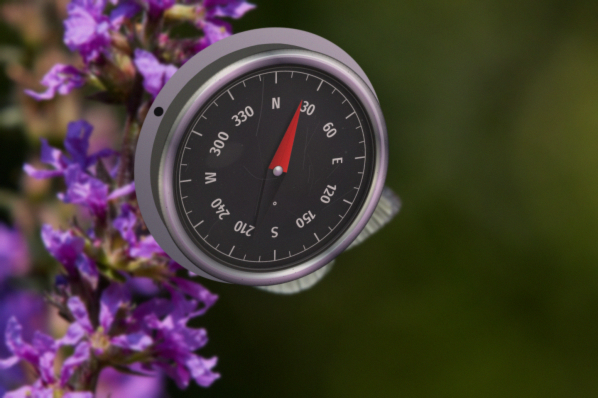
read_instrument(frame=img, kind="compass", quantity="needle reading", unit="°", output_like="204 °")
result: 20 °
